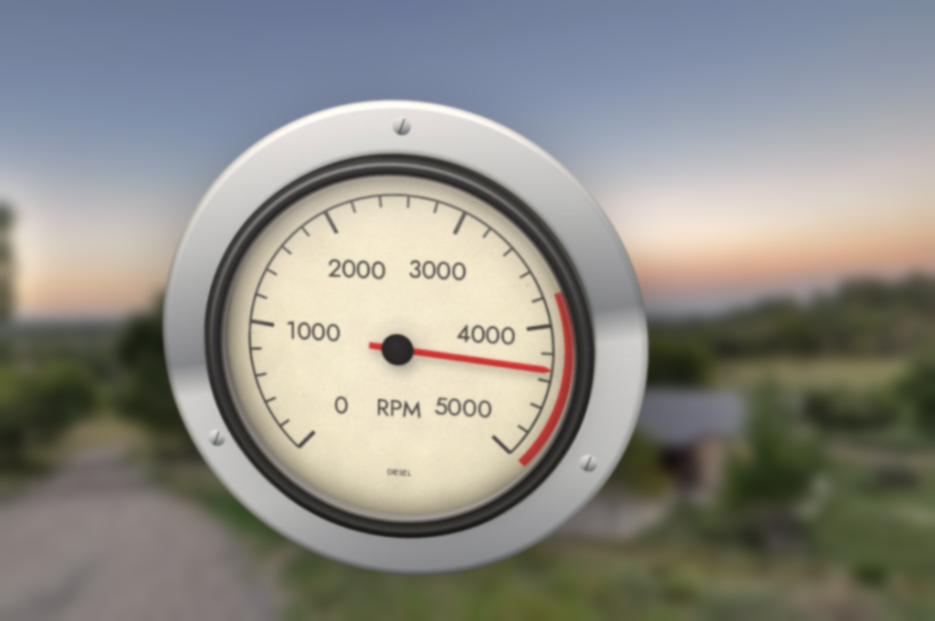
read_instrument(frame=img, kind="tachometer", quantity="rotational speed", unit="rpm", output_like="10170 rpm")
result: 4300 rpm
